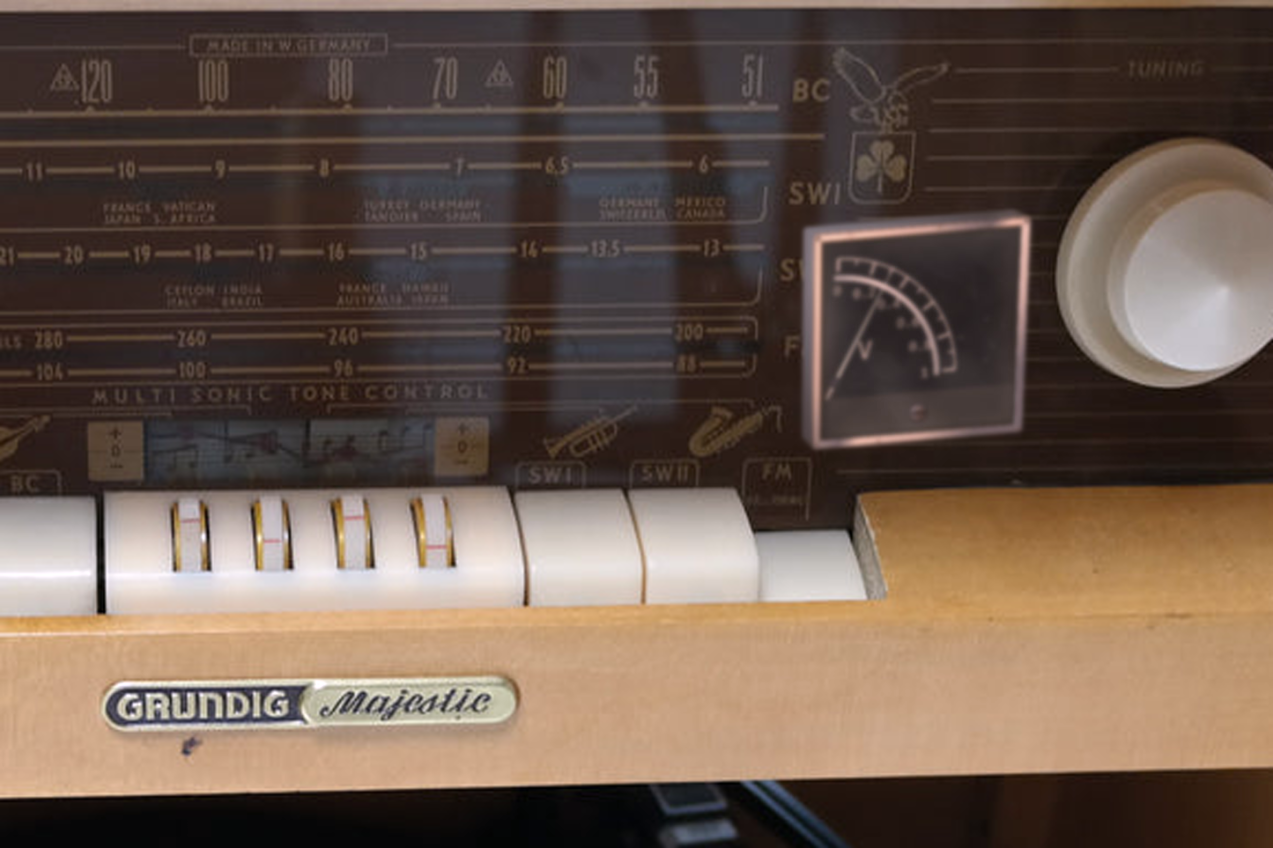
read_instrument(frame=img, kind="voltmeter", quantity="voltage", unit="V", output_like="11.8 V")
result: 0.3 V
